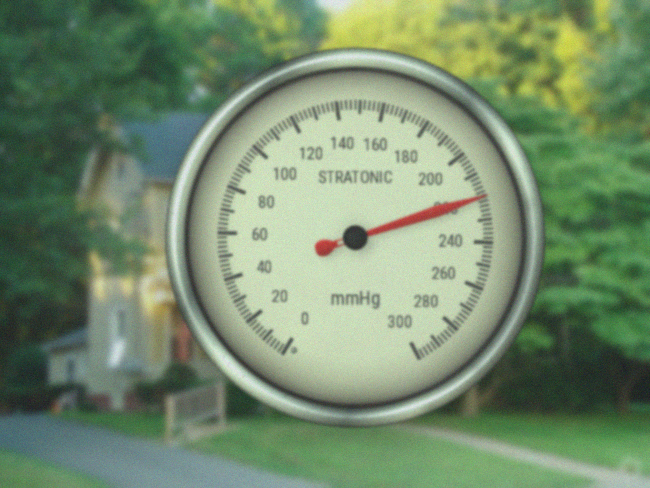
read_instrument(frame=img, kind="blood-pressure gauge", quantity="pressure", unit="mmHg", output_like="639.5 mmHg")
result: 220 mmHg
